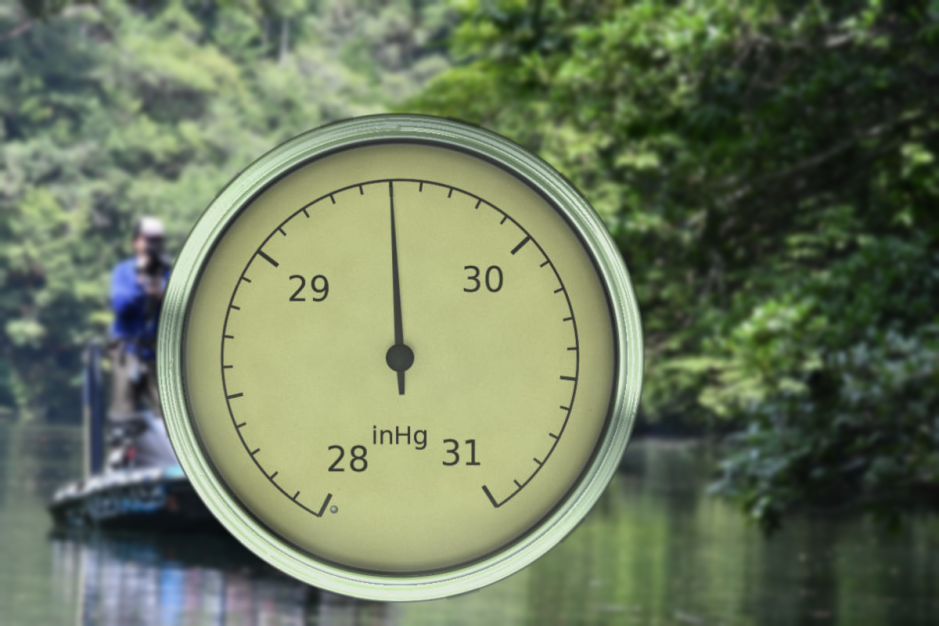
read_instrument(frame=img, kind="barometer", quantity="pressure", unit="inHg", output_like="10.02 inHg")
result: 29.5 inHg
